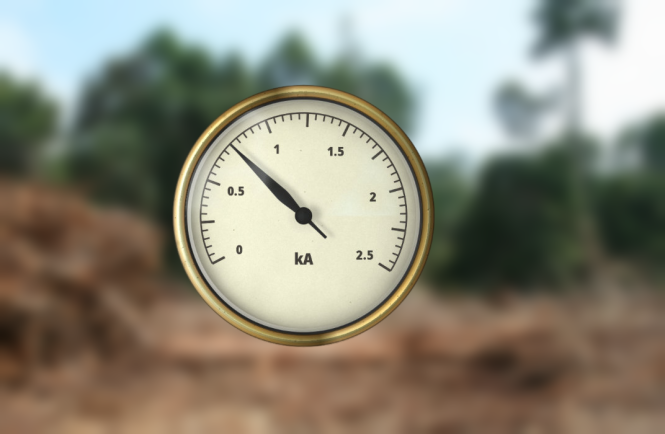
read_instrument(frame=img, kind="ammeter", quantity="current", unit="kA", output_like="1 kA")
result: 0.75 kA
